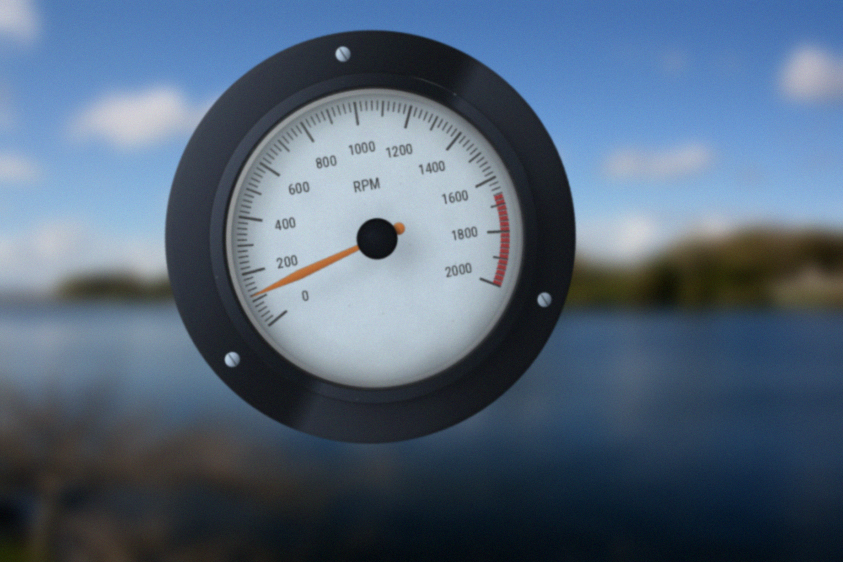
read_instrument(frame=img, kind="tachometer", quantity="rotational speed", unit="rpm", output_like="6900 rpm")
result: 120 rpm
